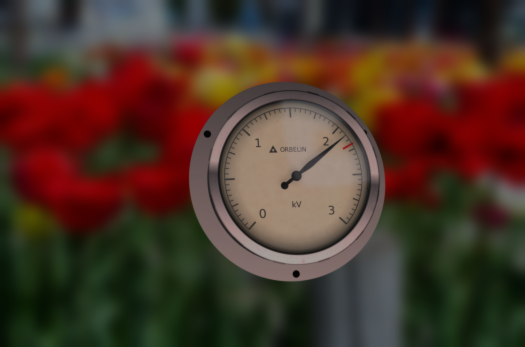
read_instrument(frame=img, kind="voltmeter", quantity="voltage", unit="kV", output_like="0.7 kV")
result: 2.1 kV
